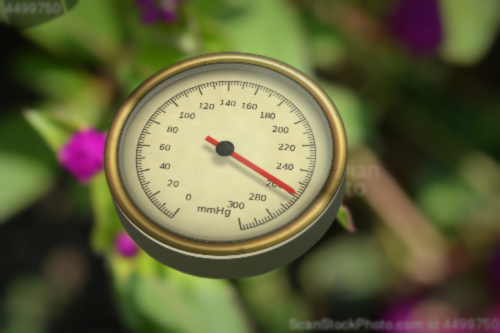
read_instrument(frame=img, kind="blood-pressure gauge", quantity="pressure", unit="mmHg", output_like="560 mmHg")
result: 260 mmHg
